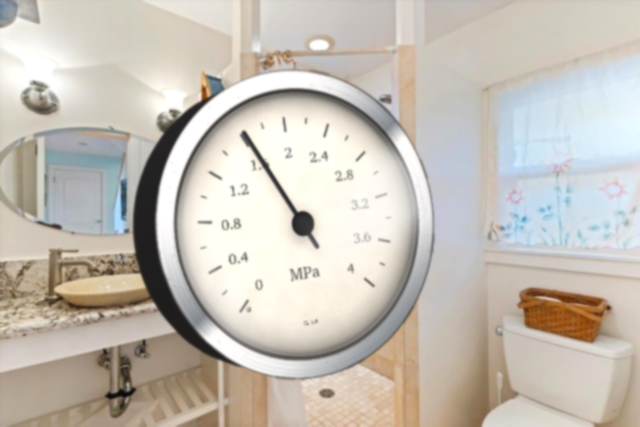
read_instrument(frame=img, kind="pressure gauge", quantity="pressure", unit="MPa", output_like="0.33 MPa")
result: 1.6 MPa
